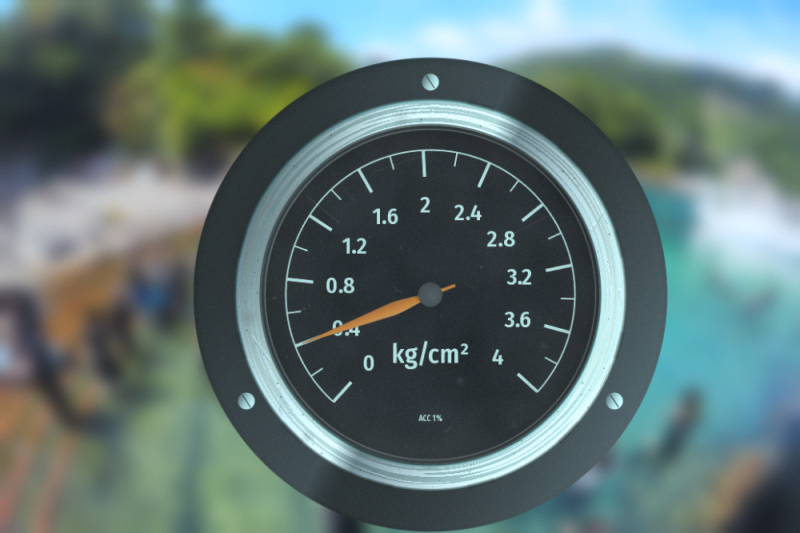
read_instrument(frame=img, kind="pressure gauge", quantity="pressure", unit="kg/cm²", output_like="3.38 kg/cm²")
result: 0.4 kg/cm²
